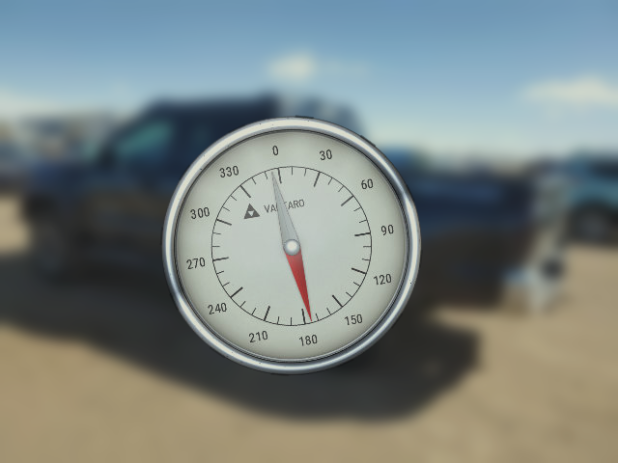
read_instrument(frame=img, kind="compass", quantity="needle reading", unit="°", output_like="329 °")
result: 175 °
